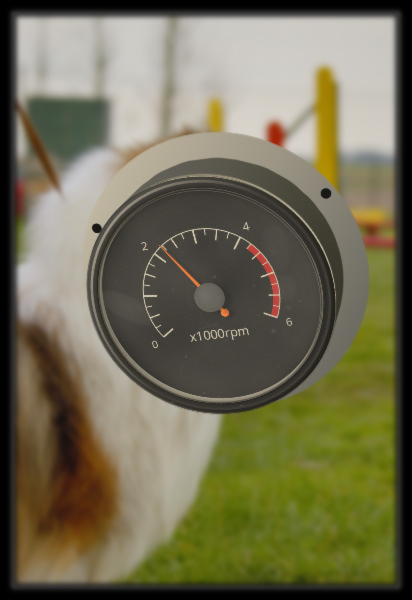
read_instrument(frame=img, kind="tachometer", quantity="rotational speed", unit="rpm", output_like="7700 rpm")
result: 2250 rpm
